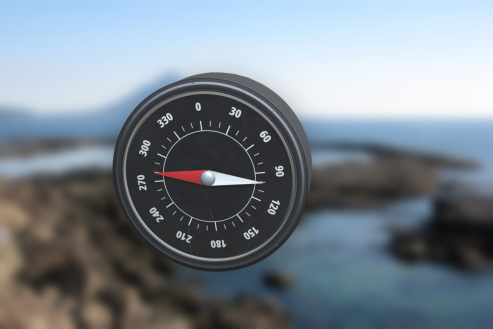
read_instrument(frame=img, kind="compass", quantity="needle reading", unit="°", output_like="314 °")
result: 280 °
